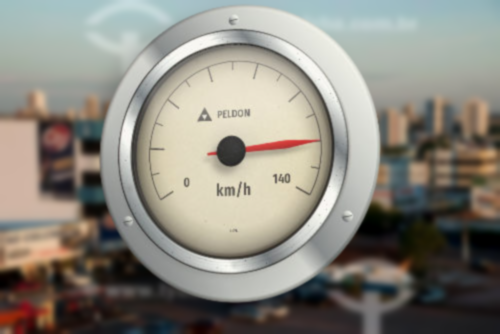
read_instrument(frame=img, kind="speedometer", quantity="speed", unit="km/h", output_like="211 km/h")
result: 120 km/h
